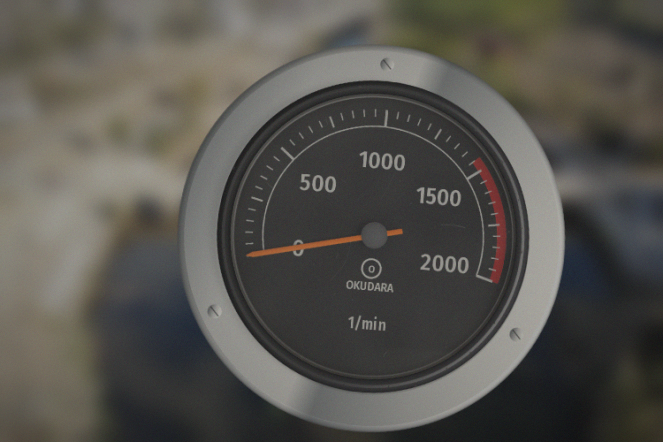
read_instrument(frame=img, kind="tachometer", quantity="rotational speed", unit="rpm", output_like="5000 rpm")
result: 0 rpm
